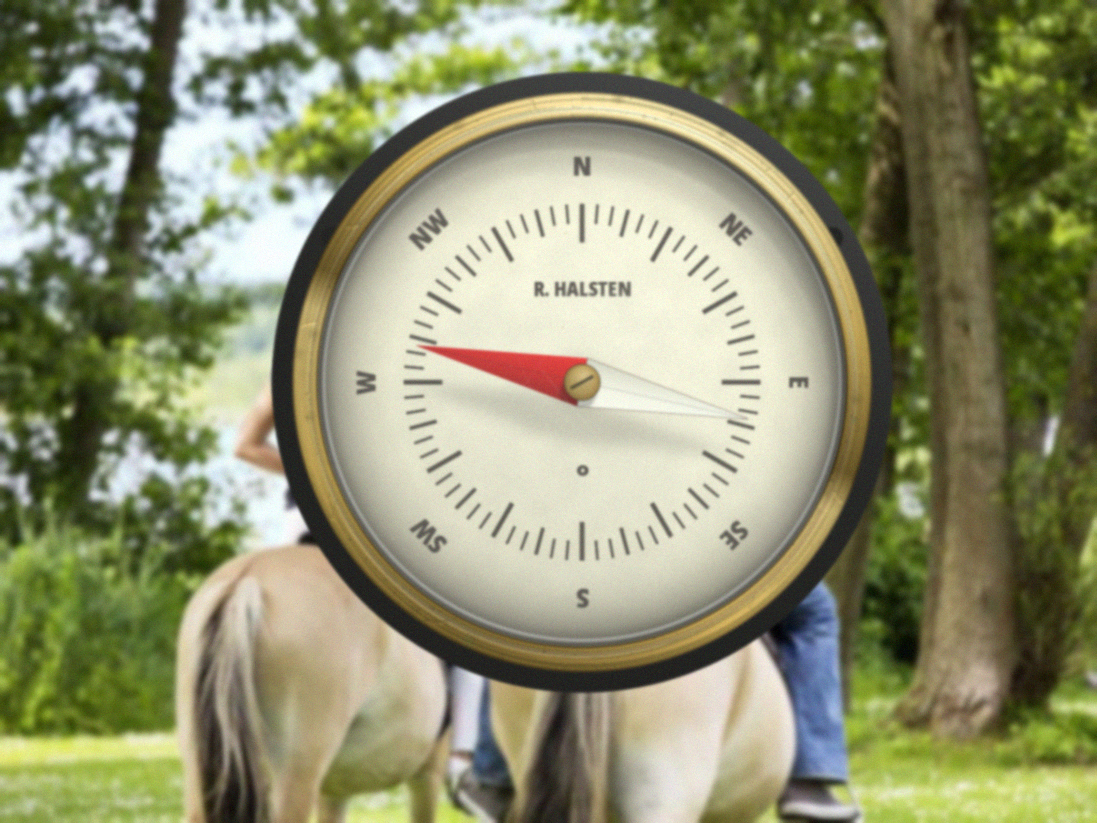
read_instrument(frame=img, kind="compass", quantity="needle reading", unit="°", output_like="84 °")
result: 282.5 °
